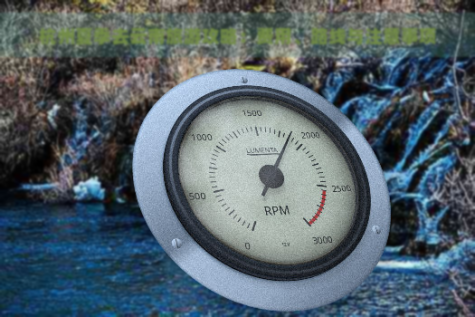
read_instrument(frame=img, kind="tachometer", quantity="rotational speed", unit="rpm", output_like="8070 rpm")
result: 1850 rpm
